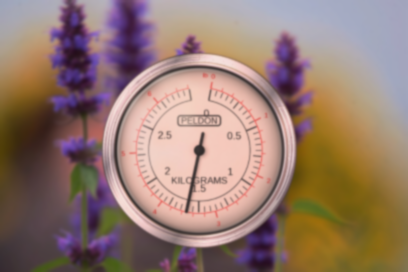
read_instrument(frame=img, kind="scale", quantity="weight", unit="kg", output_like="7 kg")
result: 1.6 kg
